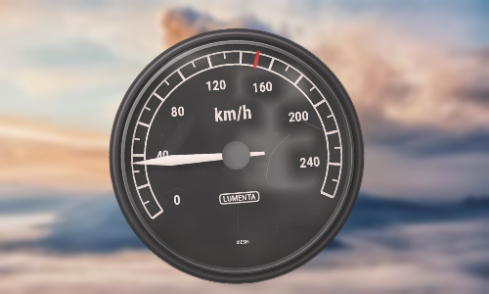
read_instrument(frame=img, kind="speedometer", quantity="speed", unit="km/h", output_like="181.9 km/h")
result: 35 km/h
